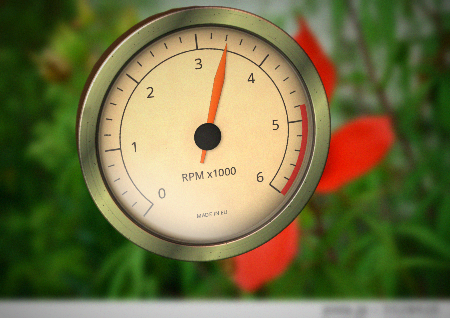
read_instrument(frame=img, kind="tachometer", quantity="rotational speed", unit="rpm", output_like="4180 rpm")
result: 3400 rpm
